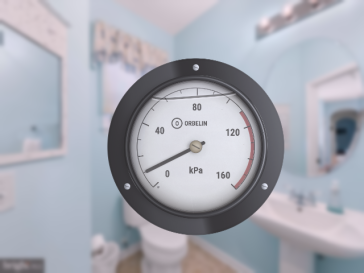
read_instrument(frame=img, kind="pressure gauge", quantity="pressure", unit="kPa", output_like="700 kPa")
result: 10 kPa
